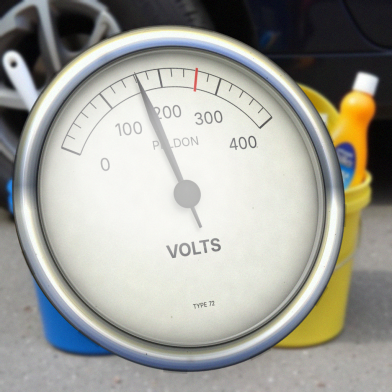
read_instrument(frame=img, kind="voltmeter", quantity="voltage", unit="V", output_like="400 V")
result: 160 V
